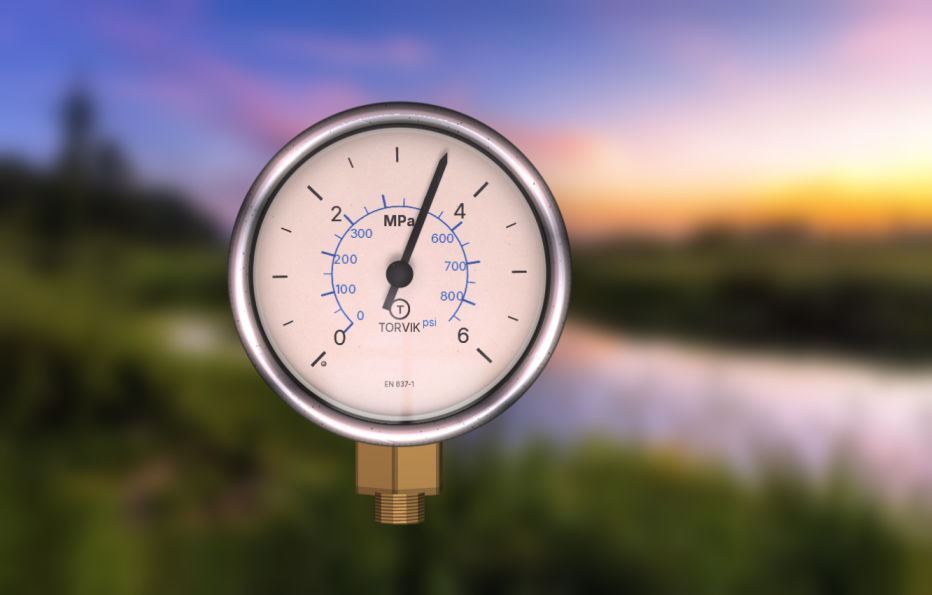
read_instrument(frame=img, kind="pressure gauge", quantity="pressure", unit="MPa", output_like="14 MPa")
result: 3.5 MPa
